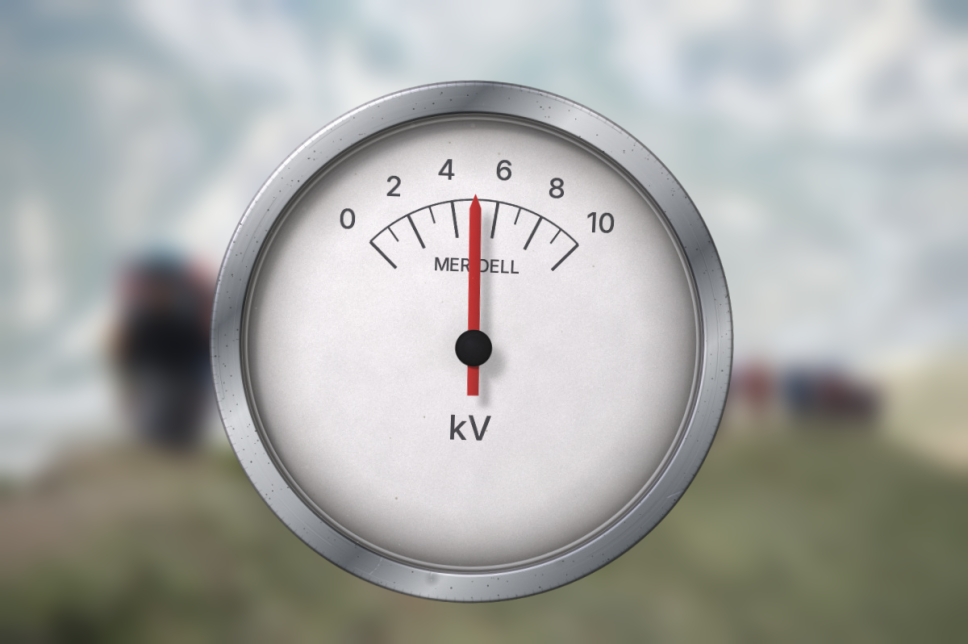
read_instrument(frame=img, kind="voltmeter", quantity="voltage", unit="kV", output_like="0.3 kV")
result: 5 kV
